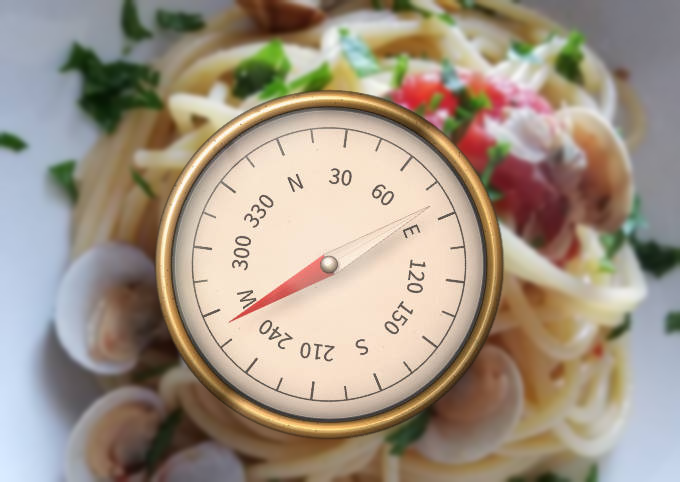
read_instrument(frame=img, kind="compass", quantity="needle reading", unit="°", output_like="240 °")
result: 262.5 °
